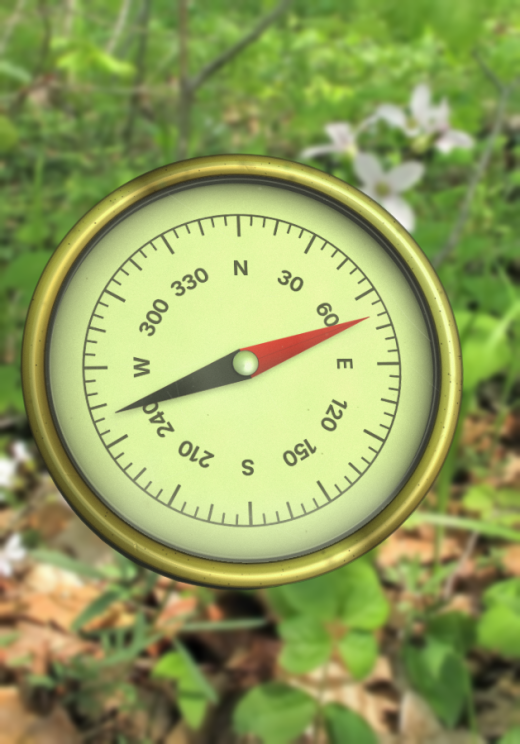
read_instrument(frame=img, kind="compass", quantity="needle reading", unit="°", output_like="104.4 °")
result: 70 °
